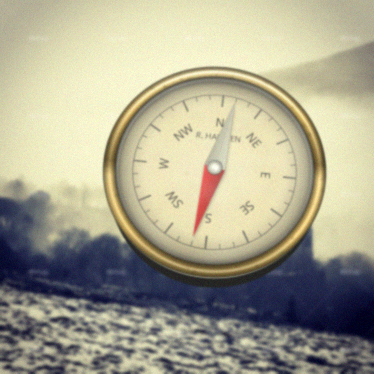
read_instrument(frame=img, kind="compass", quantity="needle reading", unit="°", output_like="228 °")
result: 190 °
